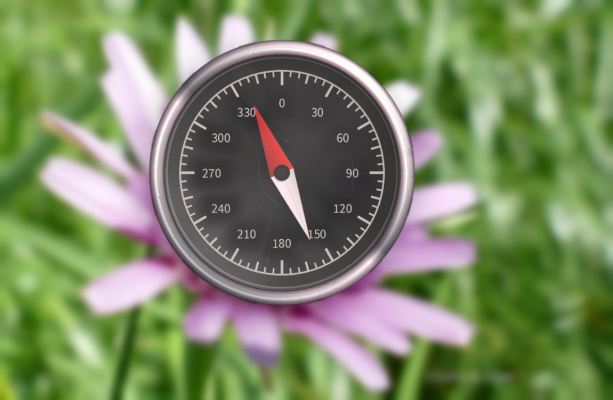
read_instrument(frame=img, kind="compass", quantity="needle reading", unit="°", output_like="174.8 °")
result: 337.5 °
